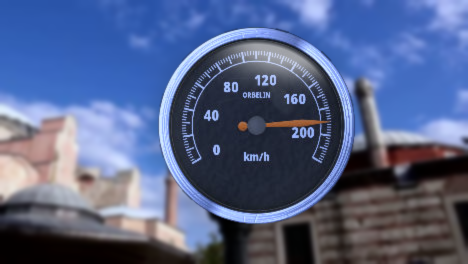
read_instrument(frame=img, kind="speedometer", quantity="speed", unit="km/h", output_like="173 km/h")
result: 190 km/h
